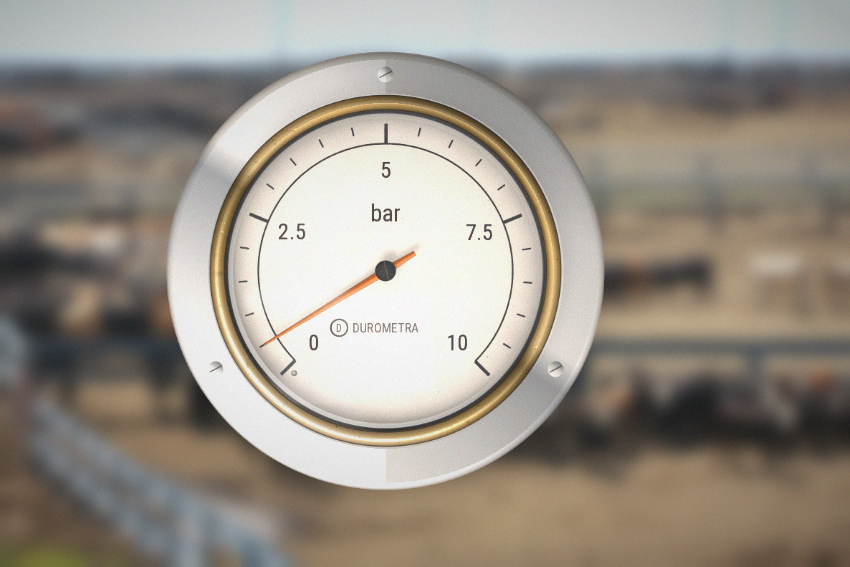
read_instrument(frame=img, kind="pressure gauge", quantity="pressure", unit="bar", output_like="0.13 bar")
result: 0.5 bar
